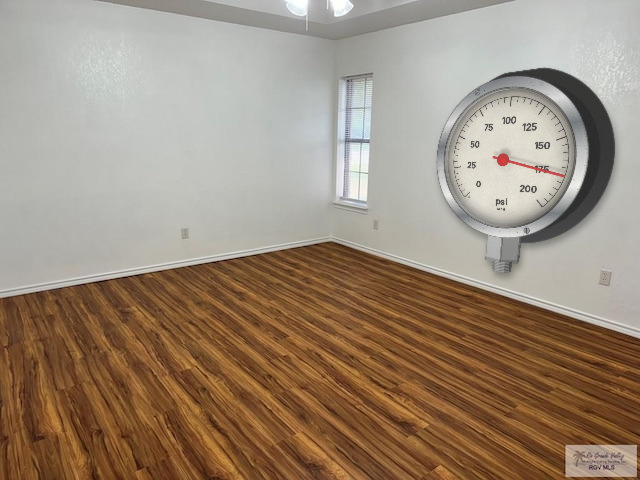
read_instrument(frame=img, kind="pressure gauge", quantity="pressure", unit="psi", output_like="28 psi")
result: 175 psi
